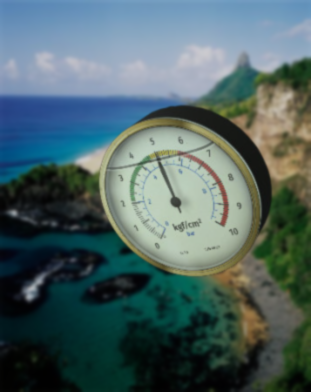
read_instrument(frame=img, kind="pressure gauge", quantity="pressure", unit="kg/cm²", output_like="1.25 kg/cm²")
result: 5 kg/cm²
